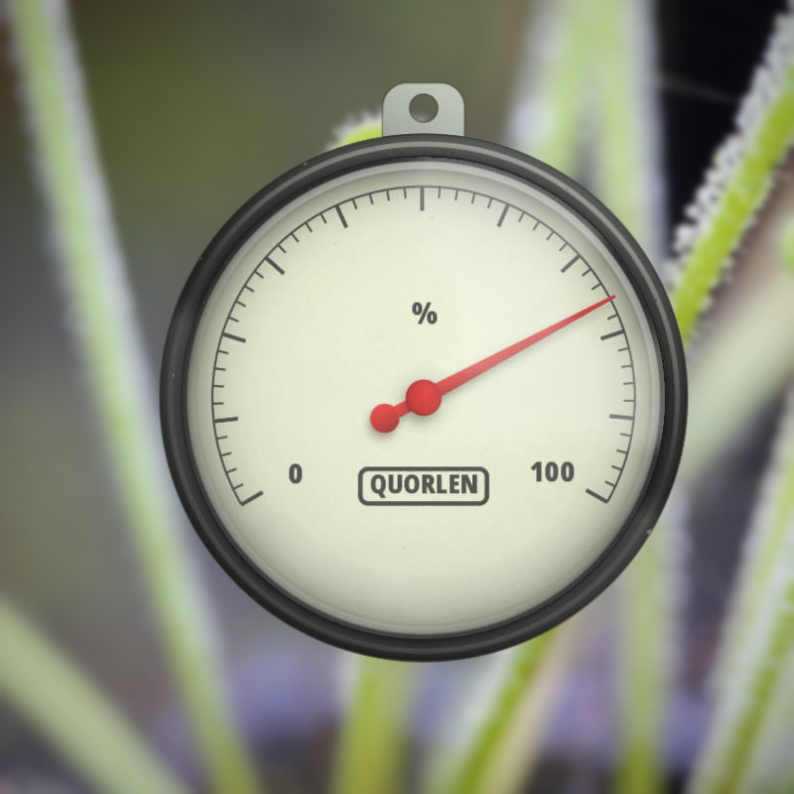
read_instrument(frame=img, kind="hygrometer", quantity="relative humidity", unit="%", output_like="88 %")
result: 76 %
